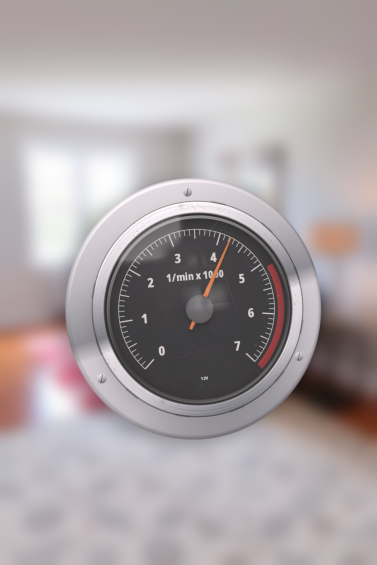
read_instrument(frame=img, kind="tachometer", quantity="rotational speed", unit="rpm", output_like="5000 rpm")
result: 4200 rpm
